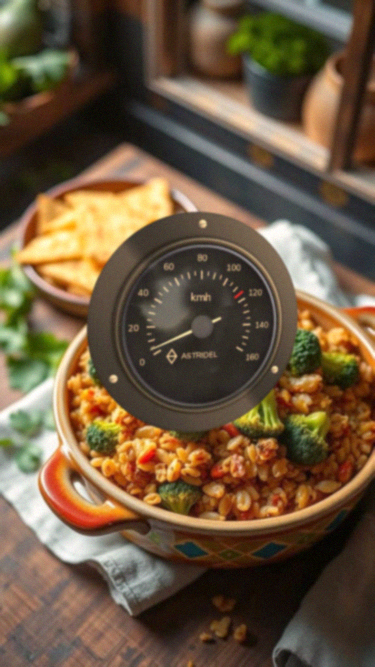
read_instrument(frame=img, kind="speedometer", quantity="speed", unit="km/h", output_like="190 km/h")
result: 5 km/h
